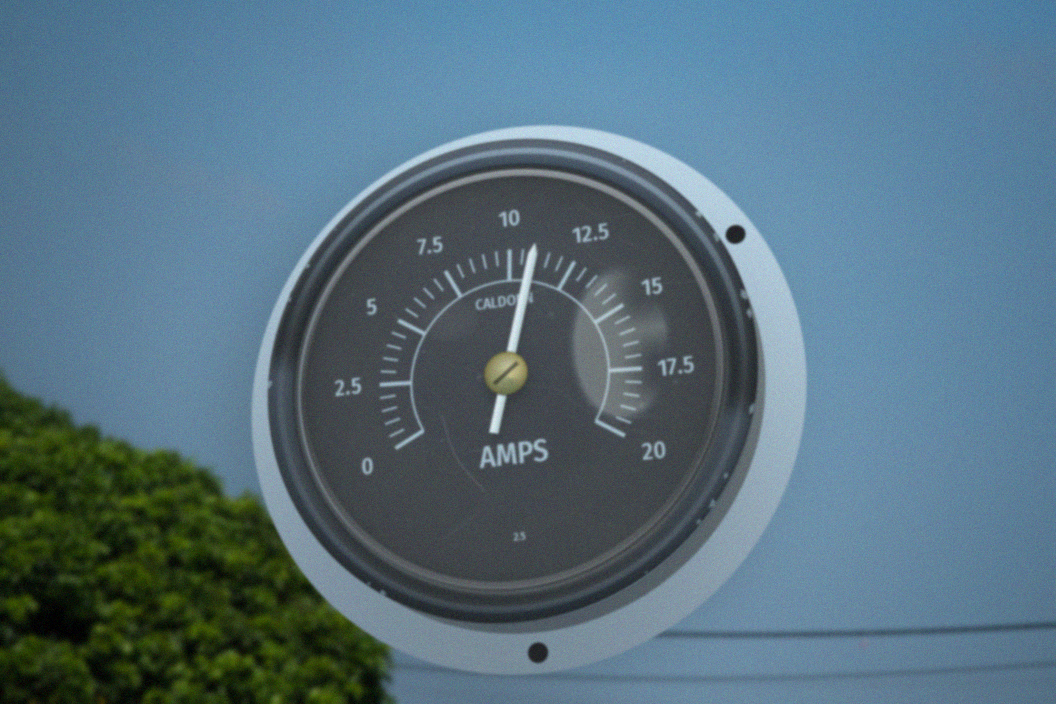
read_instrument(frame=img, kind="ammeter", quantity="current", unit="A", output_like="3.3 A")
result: 11 A
